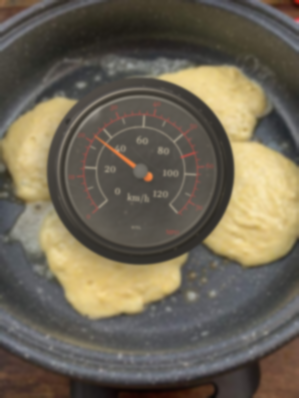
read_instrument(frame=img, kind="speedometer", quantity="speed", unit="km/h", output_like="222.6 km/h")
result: 35 km/h
